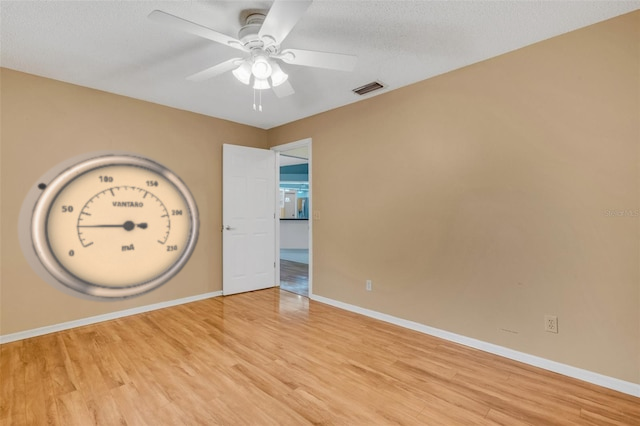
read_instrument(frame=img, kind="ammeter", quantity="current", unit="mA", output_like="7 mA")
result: 30 mA
